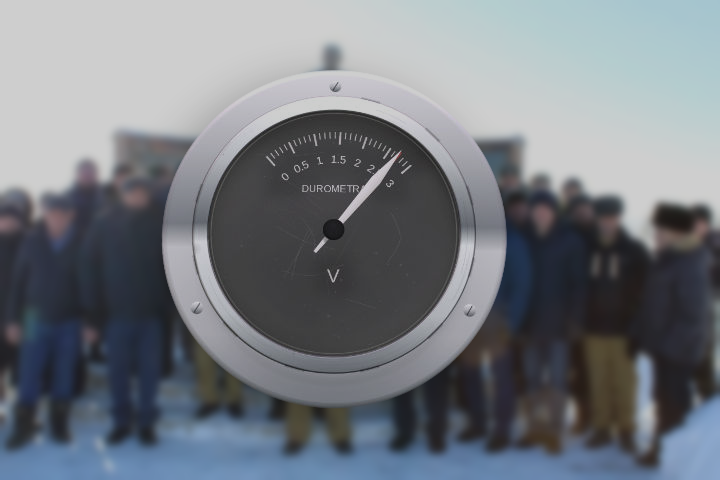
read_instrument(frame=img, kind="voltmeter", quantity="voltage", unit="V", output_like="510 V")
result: 2.7 V
